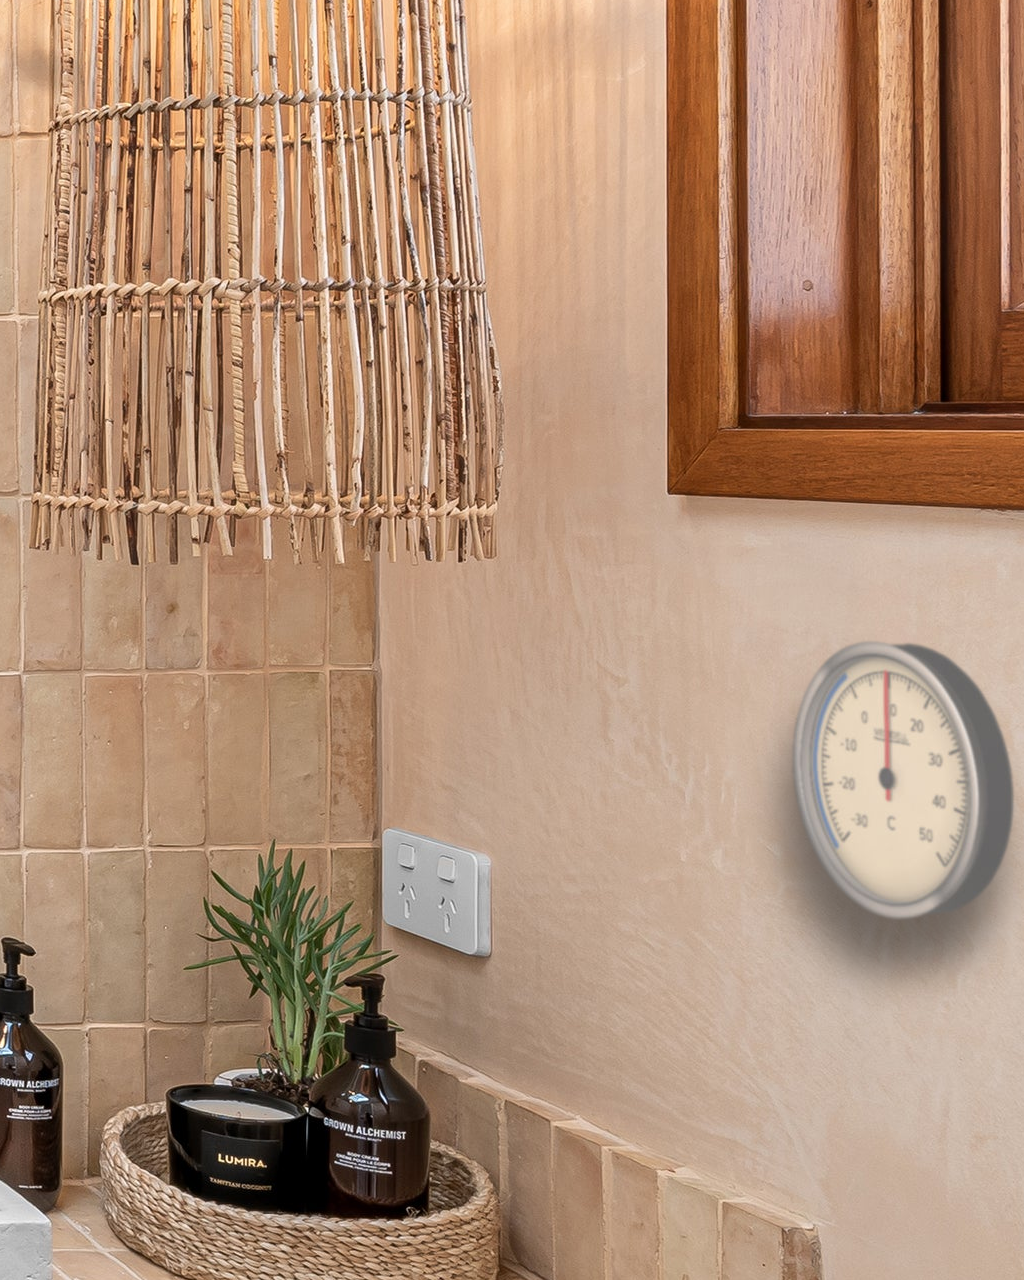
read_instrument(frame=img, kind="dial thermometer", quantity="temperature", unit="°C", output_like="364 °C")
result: 10 °C
